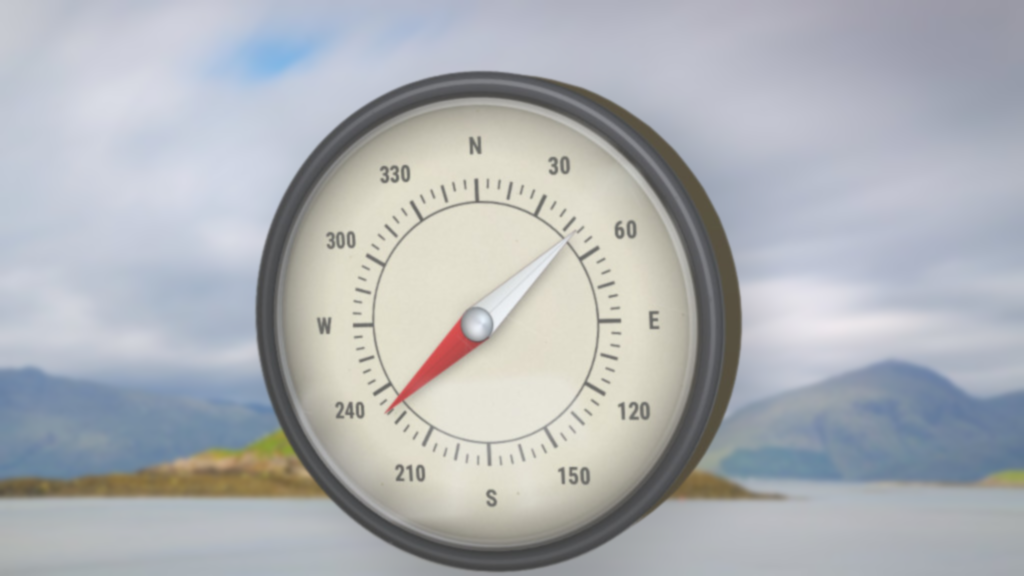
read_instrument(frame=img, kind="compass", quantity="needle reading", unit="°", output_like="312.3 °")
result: 230 °
